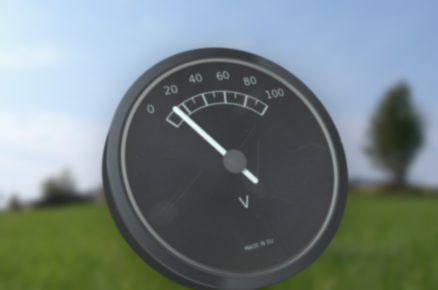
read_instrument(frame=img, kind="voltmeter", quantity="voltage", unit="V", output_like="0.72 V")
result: 10 V
